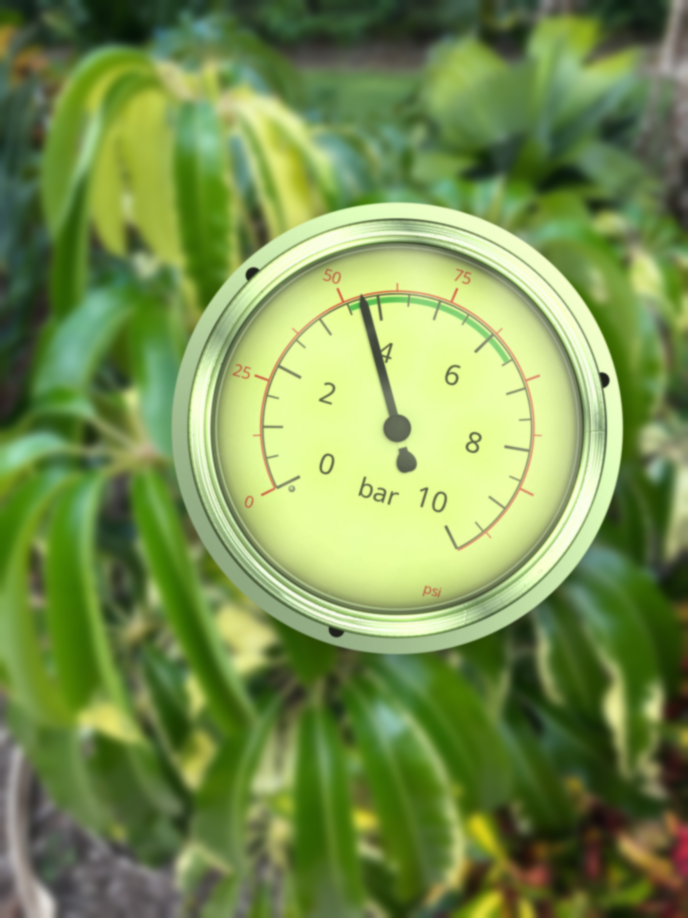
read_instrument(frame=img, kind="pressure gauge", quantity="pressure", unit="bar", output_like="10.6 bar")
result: 3.75 bar
